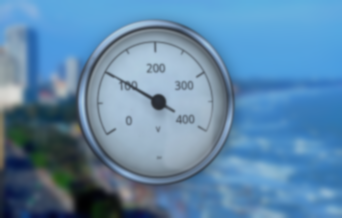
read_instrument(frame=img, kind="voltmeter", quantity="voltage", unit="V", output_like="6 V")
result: 100 V
